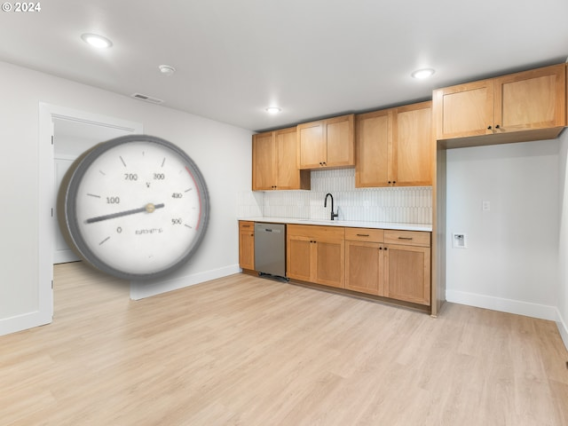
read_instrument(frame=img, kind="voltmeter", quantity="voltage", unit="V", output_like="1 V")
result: 50 V
